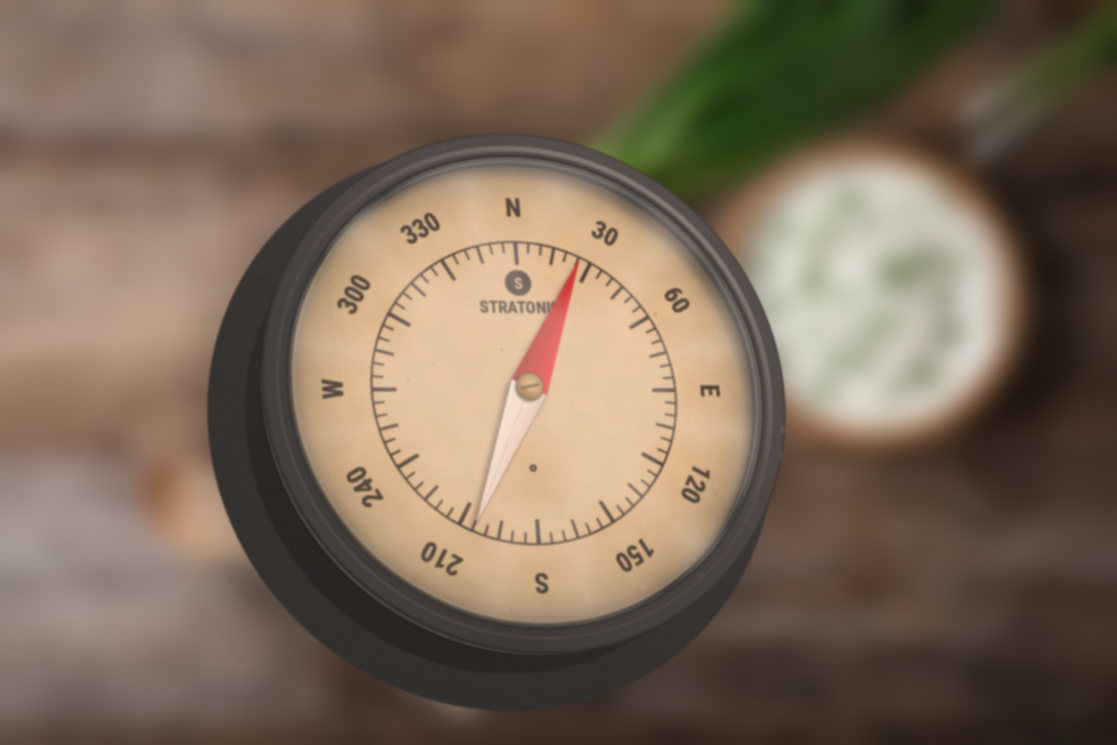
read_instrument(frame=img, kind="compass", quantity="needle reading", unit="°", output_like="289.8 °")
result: 25 °
